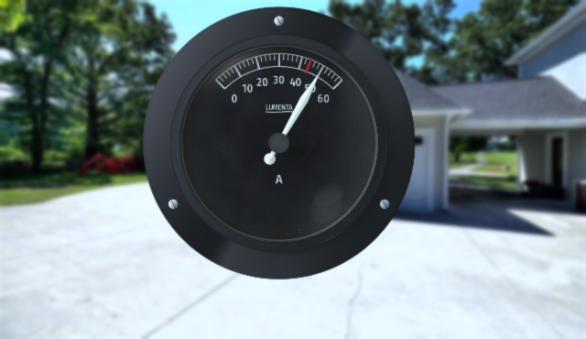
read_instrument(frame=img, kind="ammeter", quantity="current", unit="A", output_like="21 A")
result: 50 A
